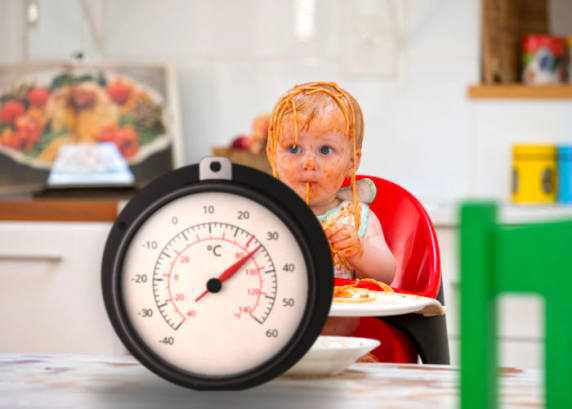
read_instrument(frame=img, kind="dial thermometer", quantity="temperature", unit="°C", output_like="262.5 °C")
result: 30 °C
